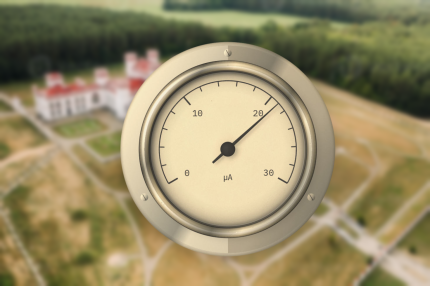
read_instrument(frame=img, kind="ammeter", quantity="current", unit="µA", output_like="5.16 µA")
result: 21 µA
